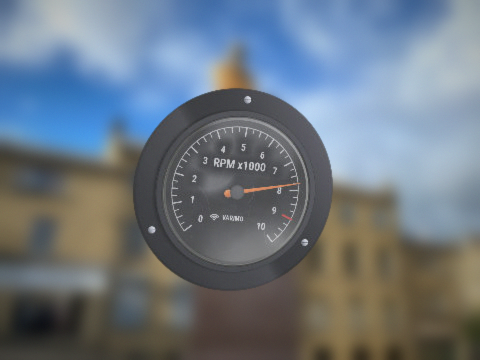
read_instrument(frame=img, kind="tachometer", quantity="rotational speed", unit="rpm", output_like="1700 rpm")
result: 7750 rpm
